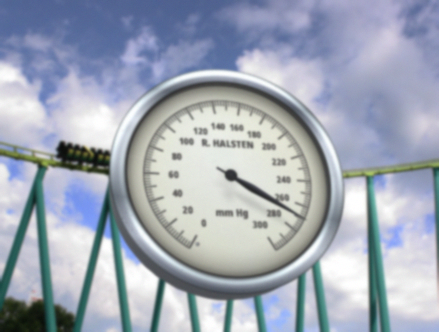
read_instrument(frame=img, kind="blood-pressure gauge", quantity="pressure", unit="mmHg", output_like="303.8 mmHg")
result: 270 mmHg
